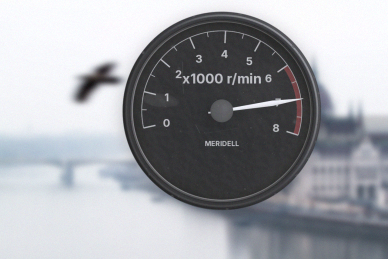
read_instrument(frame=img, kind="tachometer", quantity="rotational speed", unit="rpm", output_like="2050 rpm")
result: 7000 rpm
